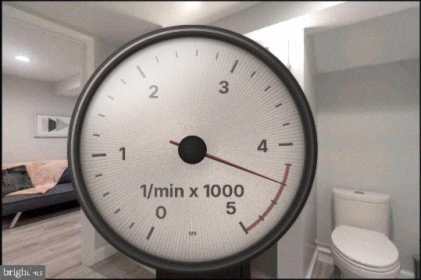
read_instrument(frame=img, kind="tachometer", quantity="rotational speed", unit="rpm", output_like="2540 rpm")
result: 4400 rpm
